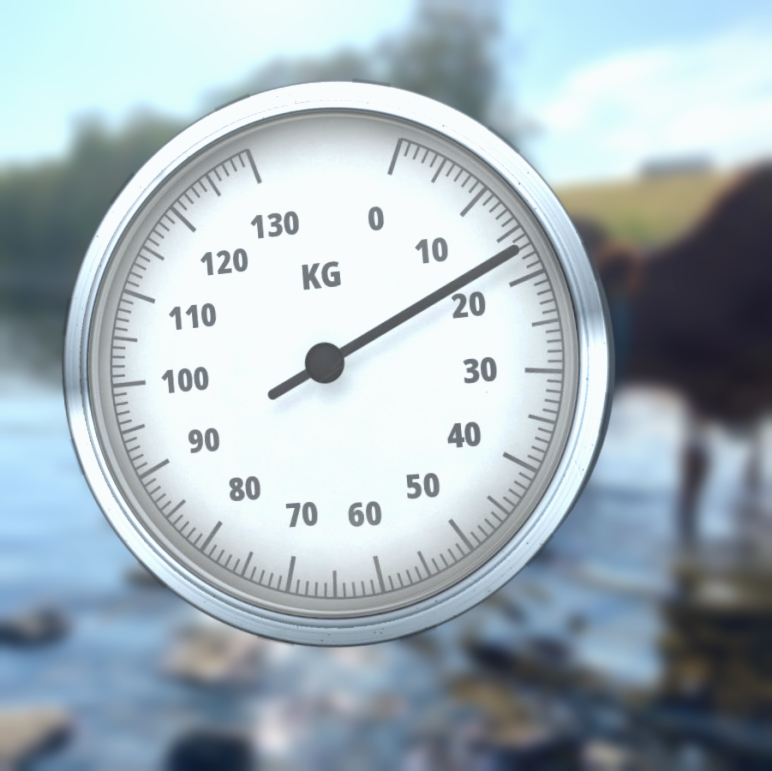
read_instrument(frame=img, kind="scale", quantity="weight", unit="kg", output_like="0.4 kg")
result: 17 kg
